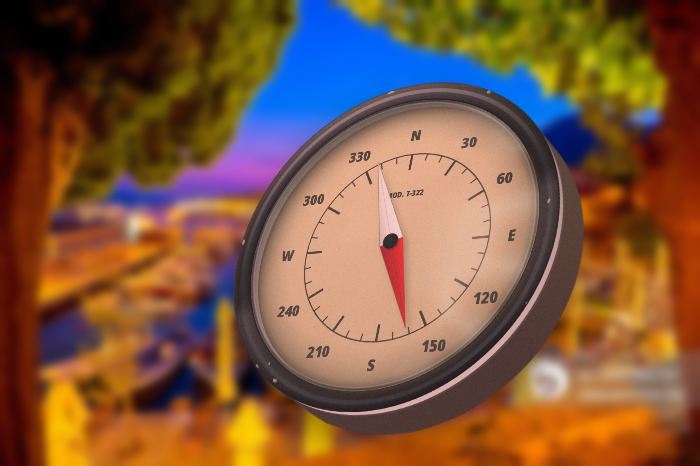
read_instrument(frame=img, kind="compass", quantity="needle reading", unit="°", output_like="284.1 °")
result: 160 °
